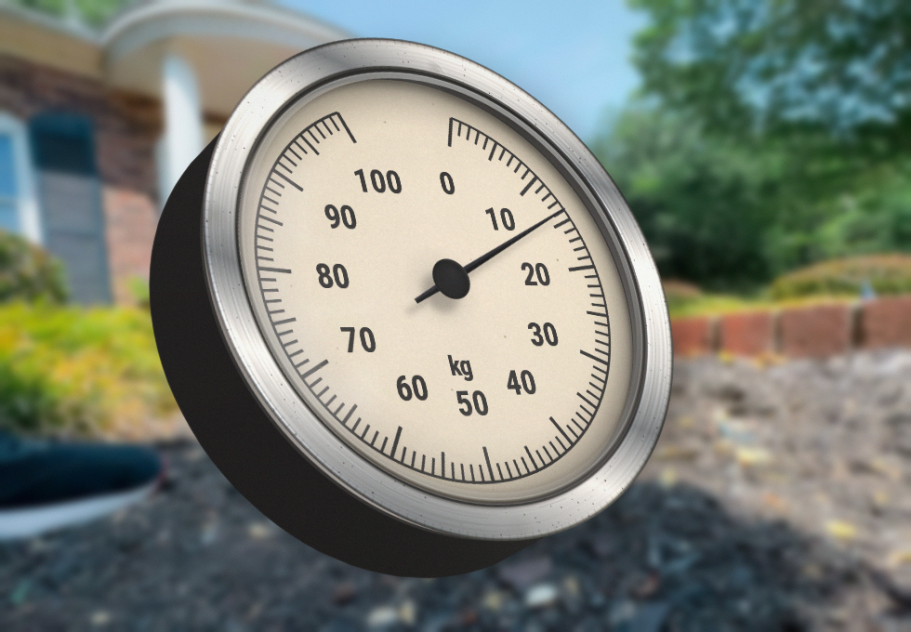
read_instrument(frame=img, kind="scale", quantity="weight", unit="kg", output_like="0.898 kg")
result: 14 kg
